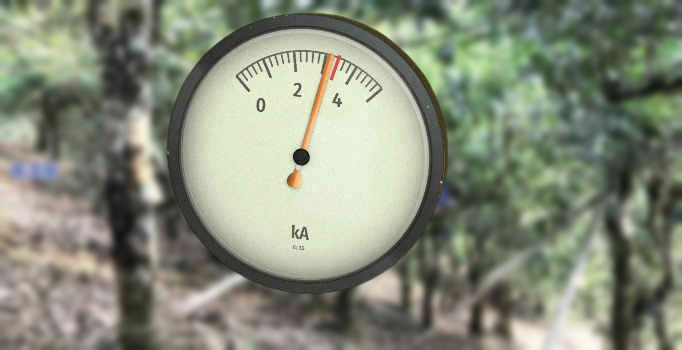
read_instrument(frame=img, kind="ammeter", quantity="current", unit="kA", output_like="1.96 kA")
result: 3.2 kA
